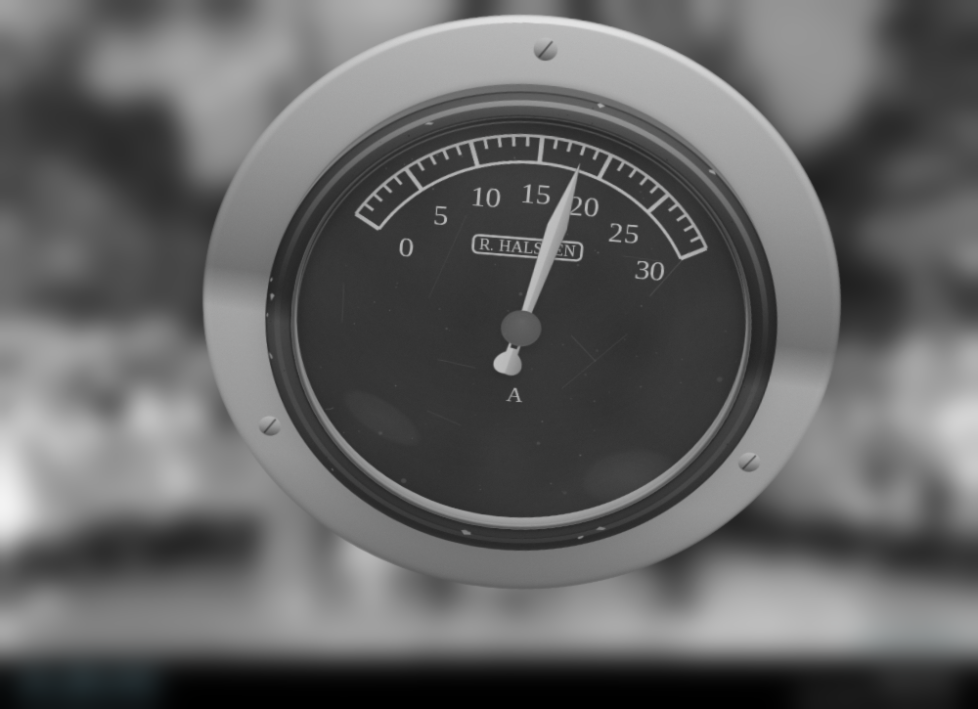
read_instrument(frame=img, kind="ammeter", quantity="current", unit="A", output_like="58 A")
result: 18 A
